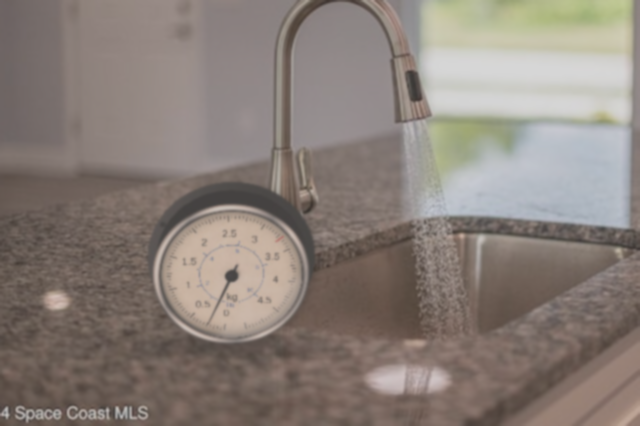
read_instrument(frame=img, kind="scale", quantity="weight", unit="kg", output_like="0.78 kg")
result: 0.25 kg
